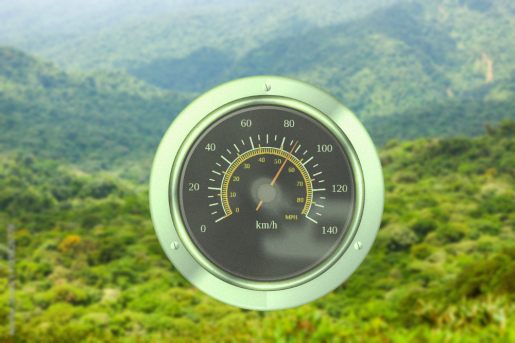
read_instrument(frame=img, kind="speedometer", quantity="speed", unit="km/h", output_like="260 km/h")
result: 87.5 km/h
